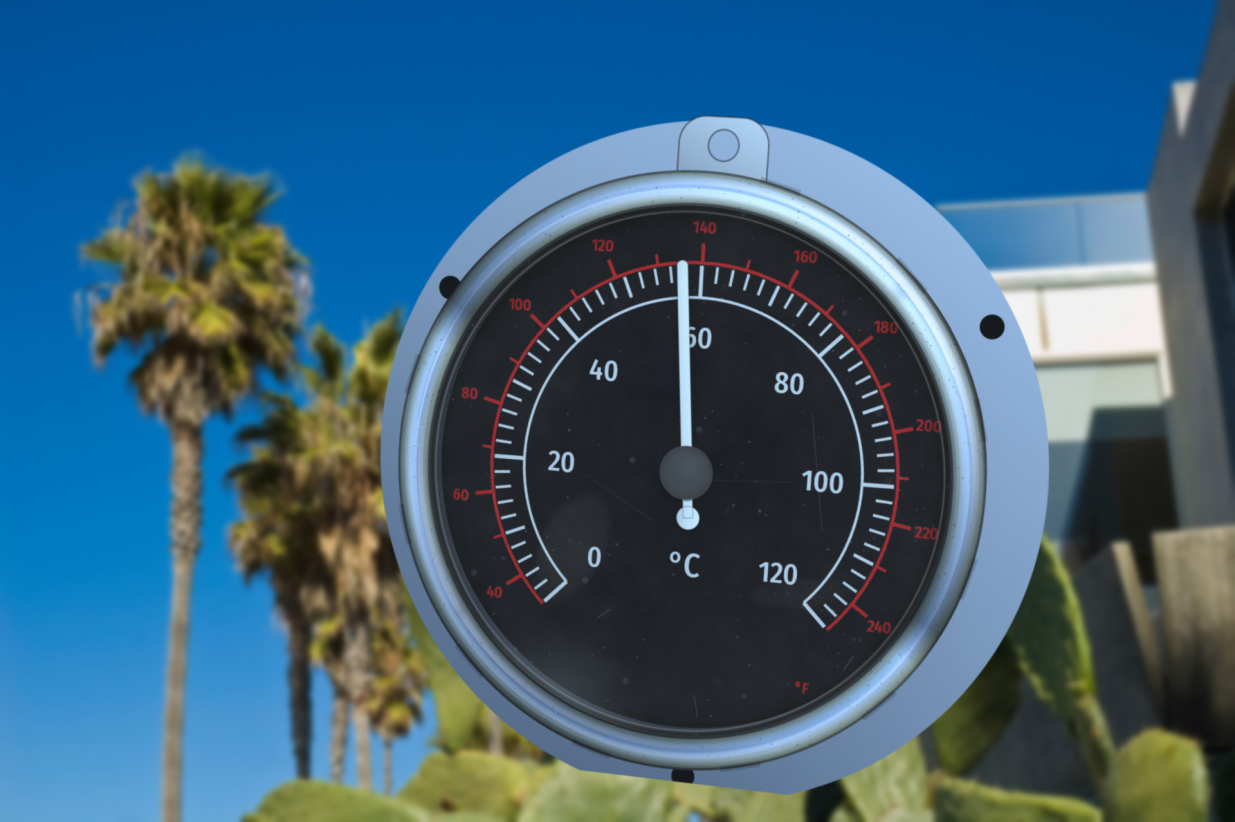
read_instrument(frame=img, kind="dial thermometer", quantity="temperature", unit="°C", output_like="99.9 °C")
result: 58 °C
